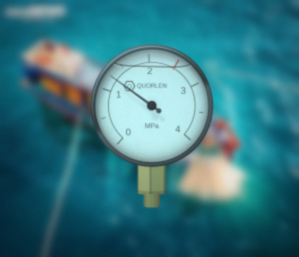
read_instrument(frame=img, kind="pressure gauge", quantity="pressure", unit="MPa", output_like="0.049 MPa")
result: 1.25 MPa
